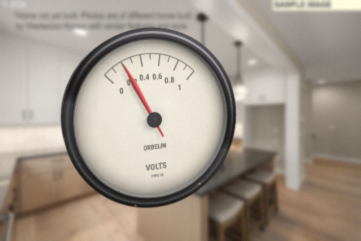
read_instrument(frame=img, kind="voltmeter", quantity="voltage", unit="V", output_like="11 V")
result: 0.2 V
